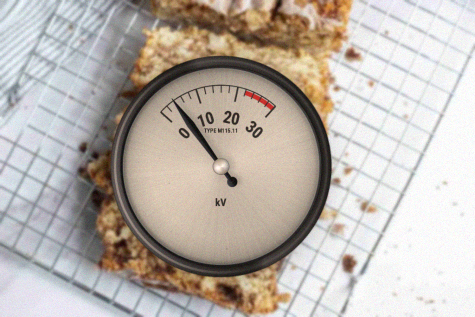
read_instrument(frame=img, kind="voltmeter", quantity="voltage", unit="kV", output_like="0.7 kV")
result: 4 kV
